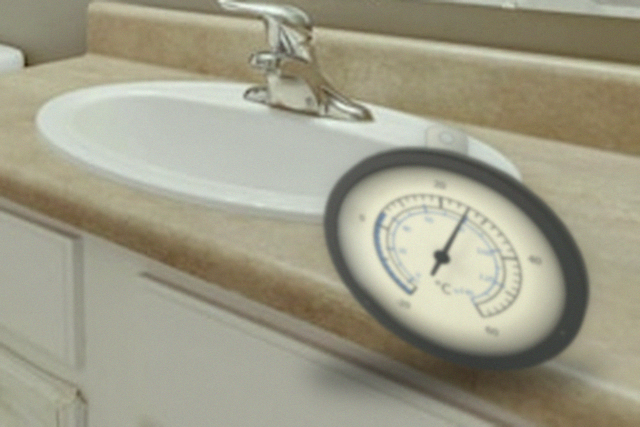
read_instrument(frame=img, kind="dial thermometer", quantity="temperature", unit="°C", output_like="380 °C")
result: 26 °C
